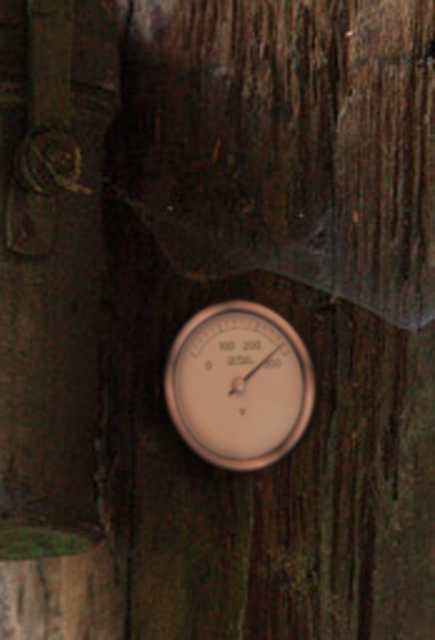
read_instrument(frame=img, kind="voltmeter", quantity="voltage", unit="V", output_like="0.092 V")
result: 280 V
